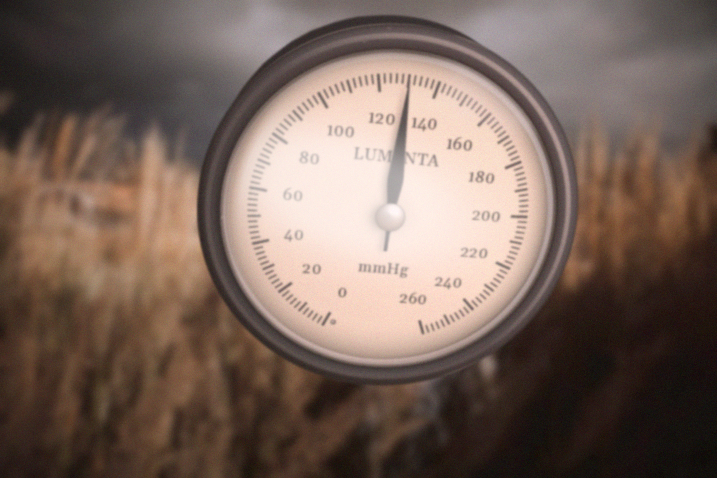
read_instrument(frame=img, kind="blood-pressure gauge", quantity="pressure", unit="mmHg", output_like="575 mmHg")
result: 130 mmHg
